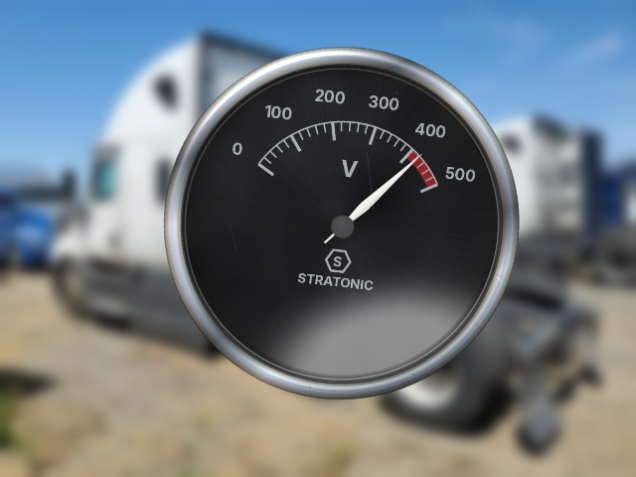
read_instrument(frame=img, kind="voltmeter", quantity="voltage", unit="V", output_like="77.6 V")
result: 420 V
